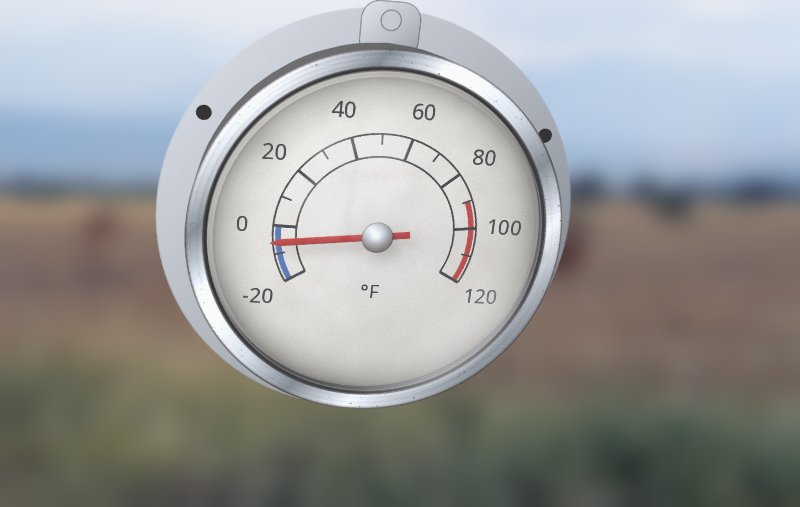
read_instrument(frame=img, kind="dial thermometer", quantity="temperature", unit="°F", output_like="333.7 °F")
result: -5 °F
